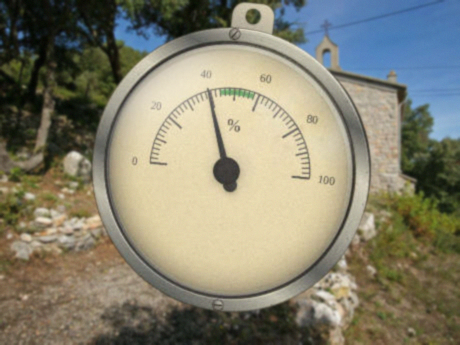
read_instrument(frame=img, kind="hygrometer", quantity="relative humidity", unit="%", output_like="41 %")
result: 40 %
